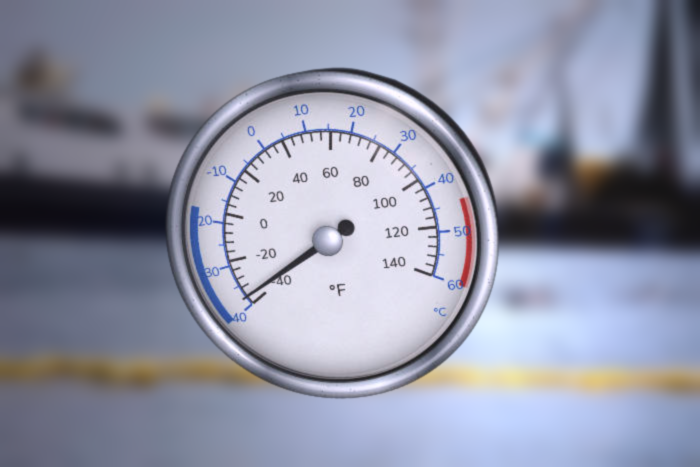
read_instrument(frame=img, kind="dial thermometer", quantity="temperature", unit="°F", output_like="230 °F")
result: -36 °F
